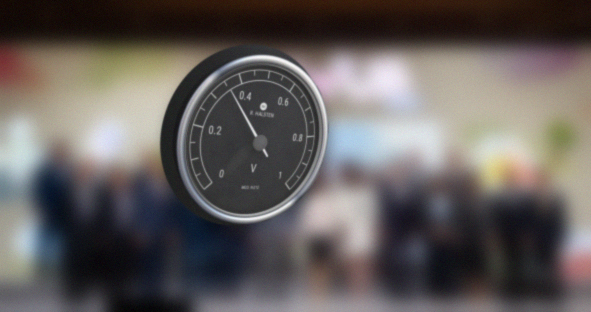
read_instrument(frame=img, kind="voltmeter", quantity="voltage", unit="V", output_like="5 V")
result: 0.35 V
